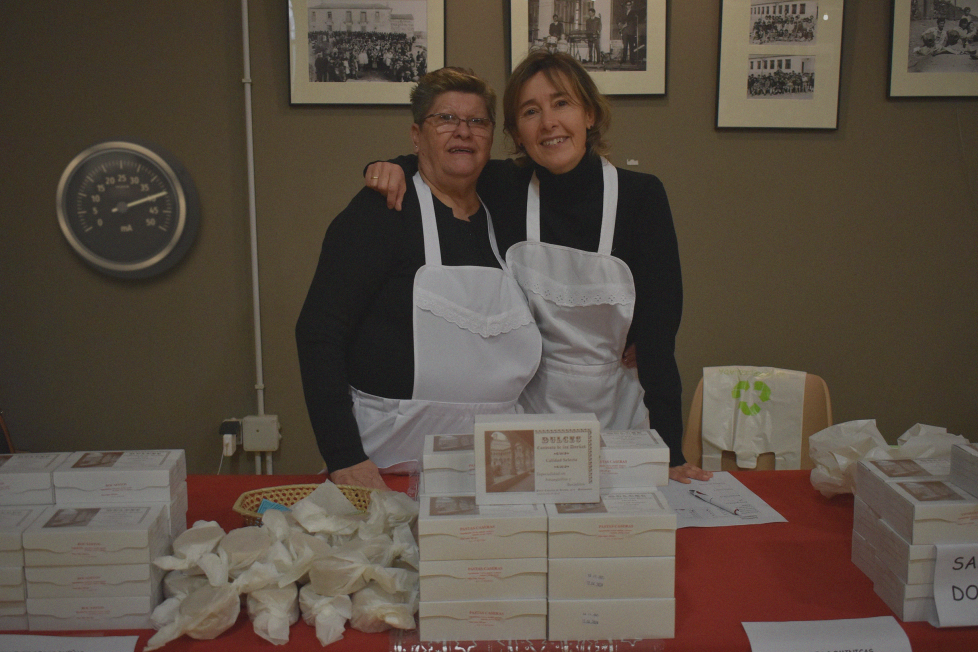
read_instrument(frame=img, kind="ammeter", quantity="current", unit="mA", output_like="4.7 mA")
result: 40 mA
